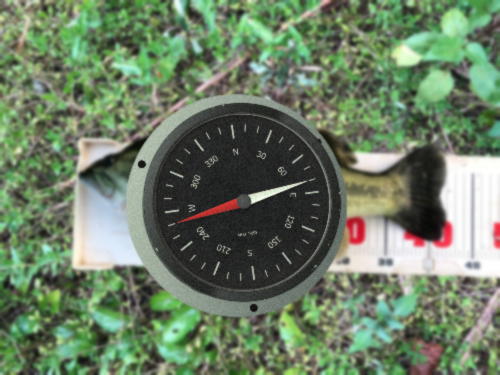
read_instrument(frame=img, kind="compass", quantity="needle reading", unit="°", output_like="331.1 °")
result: 260 °
